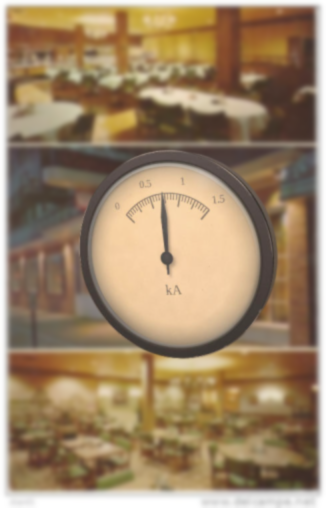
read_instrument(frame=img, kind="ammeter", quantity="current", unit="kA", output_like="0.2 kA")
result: 0.75 kA
